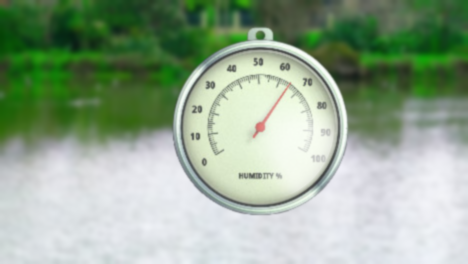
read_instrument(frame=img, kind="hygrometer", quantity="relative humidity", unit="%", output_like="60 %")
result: 65 %
